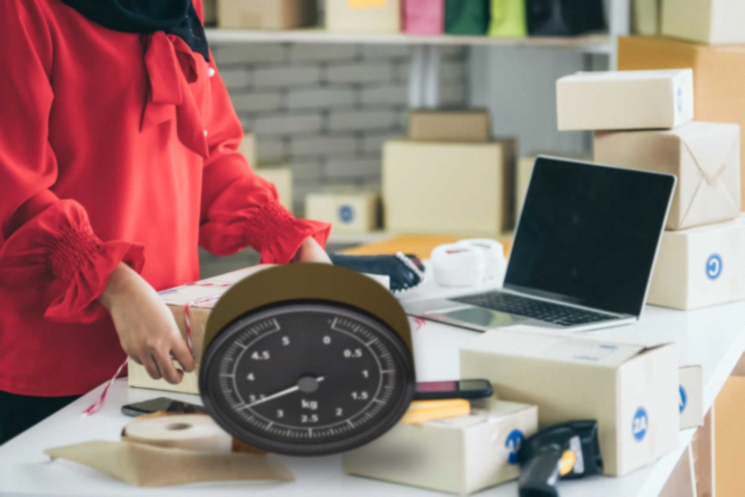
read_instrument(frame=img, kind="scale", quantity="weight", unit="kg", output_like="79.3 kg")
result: 3.5 kg
